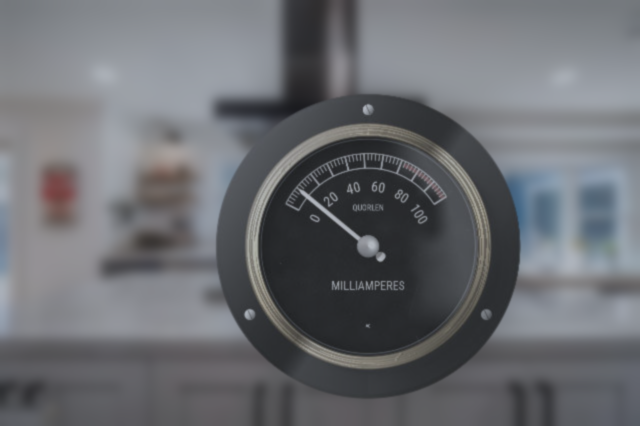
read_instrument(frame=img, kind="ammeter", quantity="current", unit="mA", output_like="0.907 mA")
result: 10 mA
